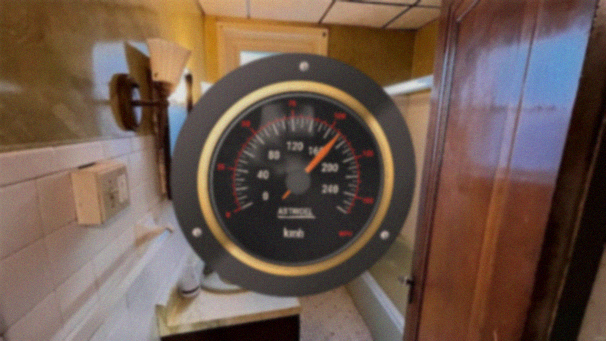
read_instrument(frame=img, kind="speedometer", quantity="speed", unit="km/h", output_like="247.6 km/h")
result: 170 km/h
